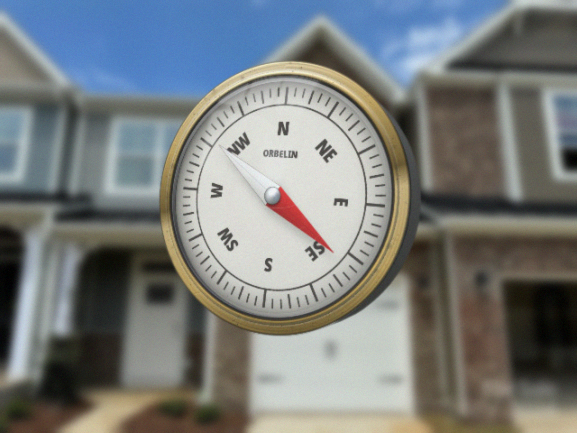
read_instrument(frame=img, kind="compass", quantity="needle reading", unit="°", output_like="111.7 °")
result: 125 °
